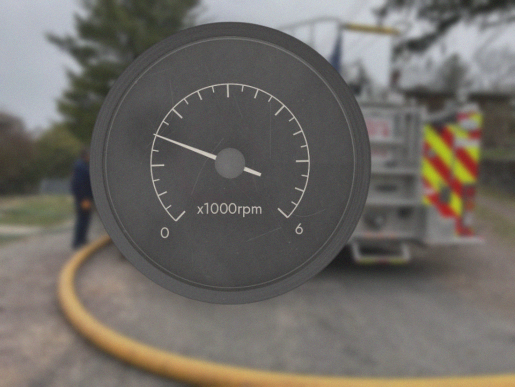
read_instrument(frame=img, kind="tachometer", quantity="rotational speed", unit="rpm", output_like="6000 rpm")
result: 1500 rpm
